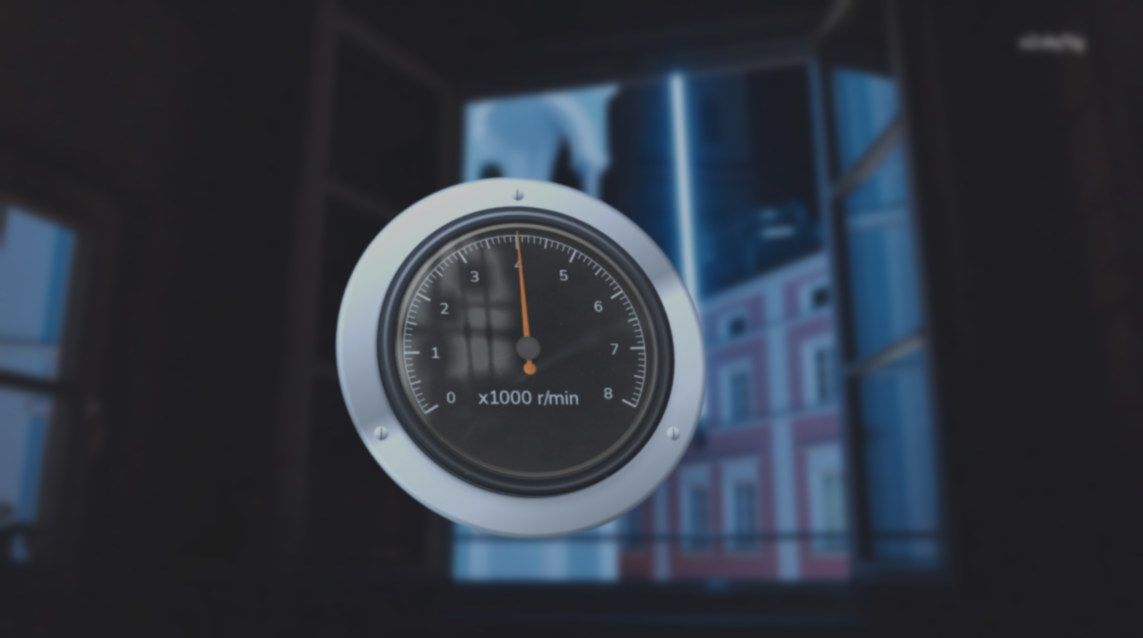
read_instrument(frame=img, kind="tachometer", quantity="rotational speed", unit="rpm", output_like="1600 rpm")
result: 4000 rpm
